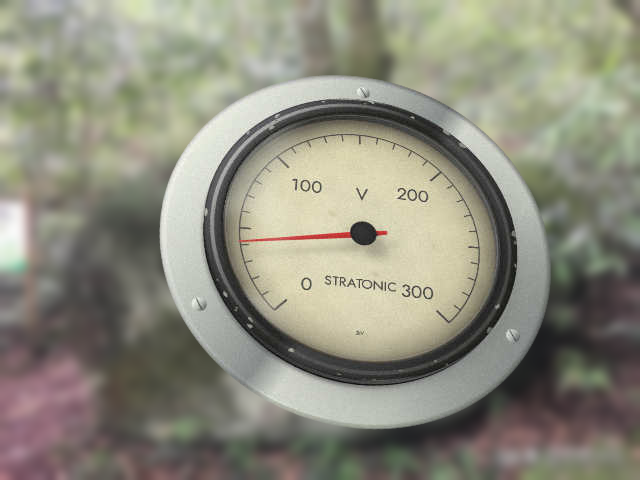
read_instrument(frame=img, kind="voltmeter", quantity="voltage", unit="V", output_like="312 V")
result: 40 V
